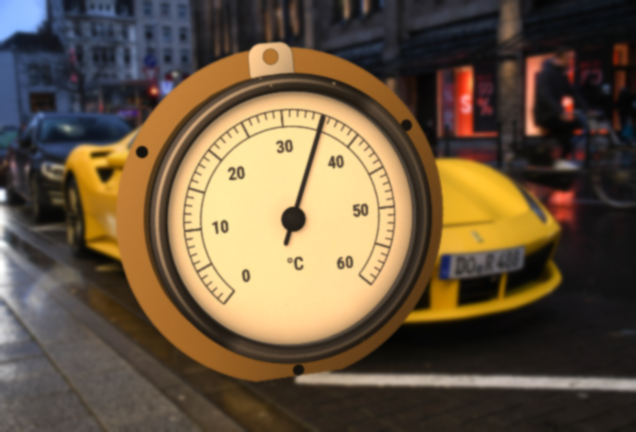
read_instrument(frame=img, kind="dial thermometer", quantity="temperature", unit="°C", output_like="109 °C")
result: 35 °C
